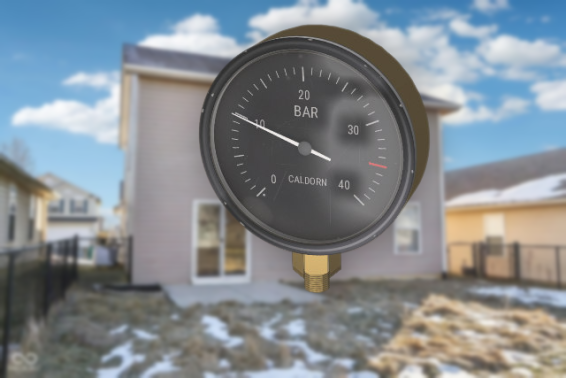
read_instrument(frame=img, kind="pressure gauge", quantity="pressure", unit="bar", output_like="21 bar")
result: 10 bar
